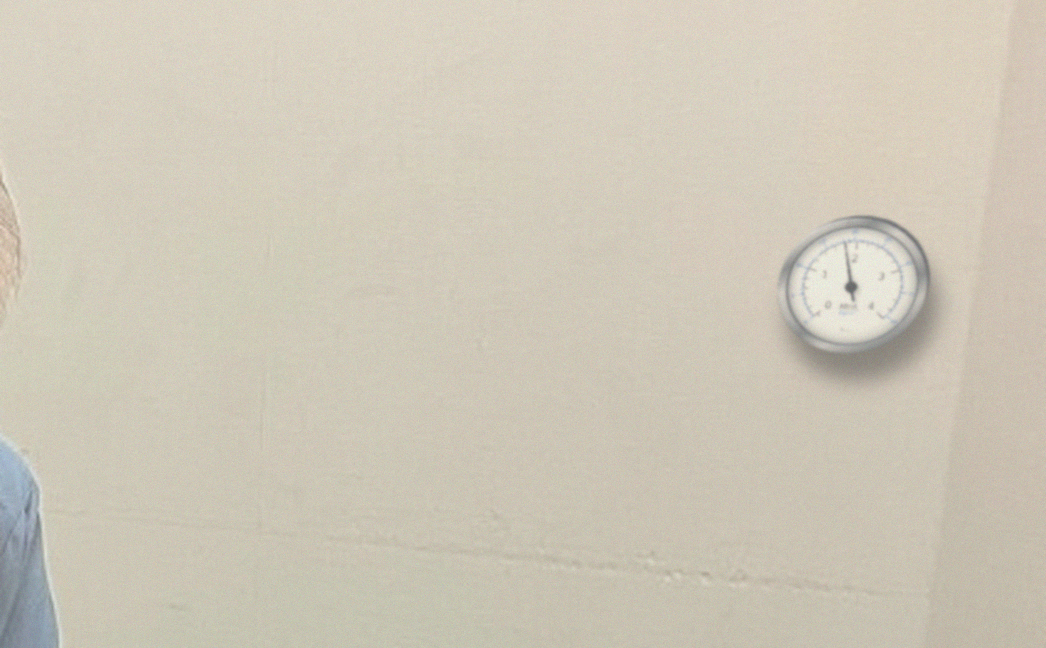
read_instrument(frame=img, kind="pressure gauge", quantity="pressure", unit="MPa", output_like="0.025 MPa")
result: 1.8 MPa
